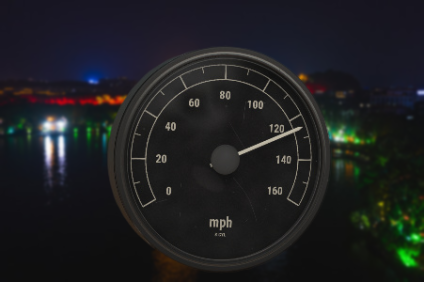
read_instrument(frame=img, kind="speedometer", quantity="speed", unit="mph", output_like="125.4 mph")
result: 125 mph
